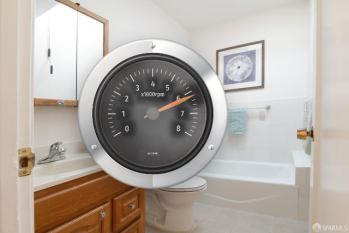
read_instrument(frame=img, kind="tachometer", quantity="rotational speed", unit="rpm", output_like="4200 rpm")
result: 6200 rpm
